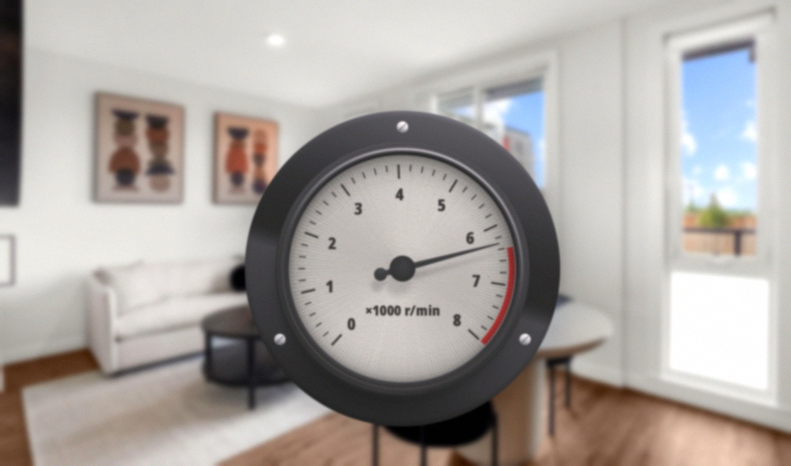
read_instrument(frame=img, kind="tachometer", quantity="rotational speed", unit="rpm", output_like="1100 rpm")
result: 6300 rpm
